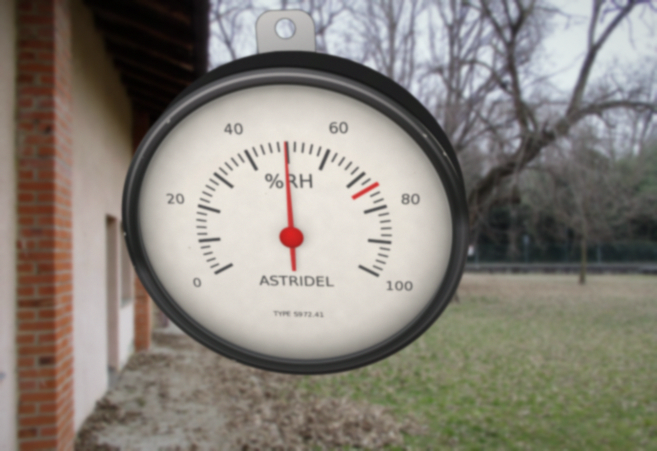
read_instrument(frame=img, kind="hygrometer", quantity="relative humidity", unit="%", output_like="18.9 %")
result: 50 %
